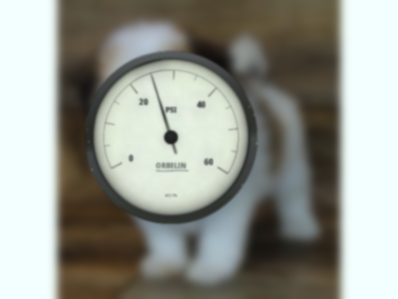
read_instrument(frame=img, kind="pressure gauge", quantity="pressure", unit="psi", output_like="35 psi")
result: 25 psi
